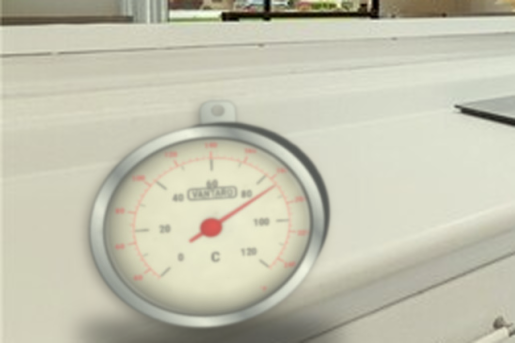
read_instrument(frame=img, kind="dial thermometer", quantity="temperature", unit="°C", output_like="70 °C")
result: 85 °C
